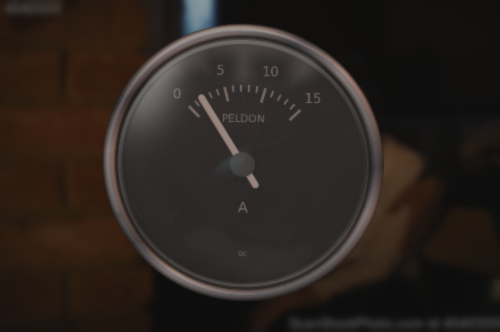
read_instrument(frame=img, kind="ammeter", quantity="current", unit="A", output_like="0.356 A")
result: 2 A
